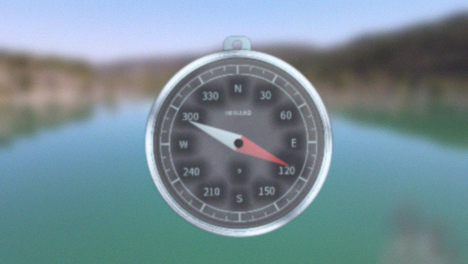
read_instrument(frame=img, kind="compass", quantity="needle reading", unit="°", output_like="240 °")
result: 115 °
